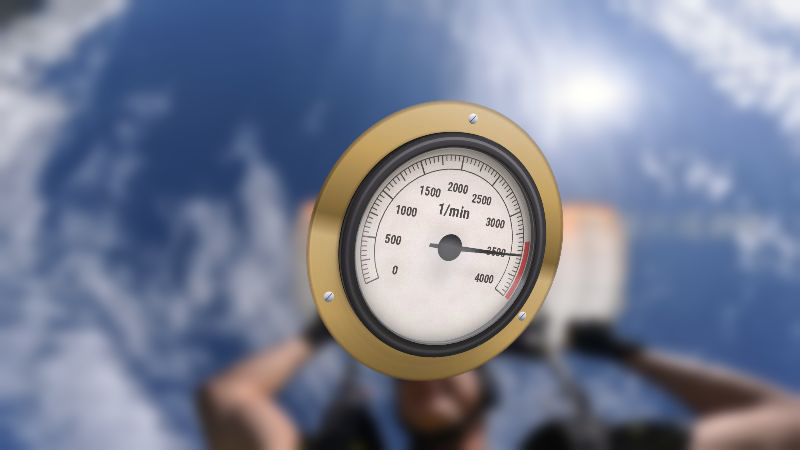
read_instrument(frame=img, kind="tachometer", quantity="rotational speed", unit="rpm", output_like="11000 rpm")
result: 3500 rpm
